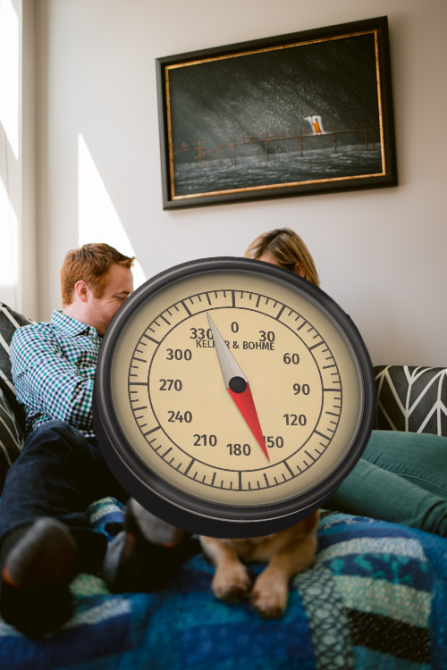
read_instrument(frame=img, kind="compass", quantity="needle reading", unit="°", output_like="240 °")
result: 160 °
